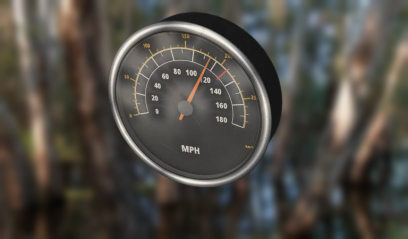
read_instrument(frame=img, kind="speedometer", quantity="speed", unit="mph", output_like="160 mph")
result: 115 mph
